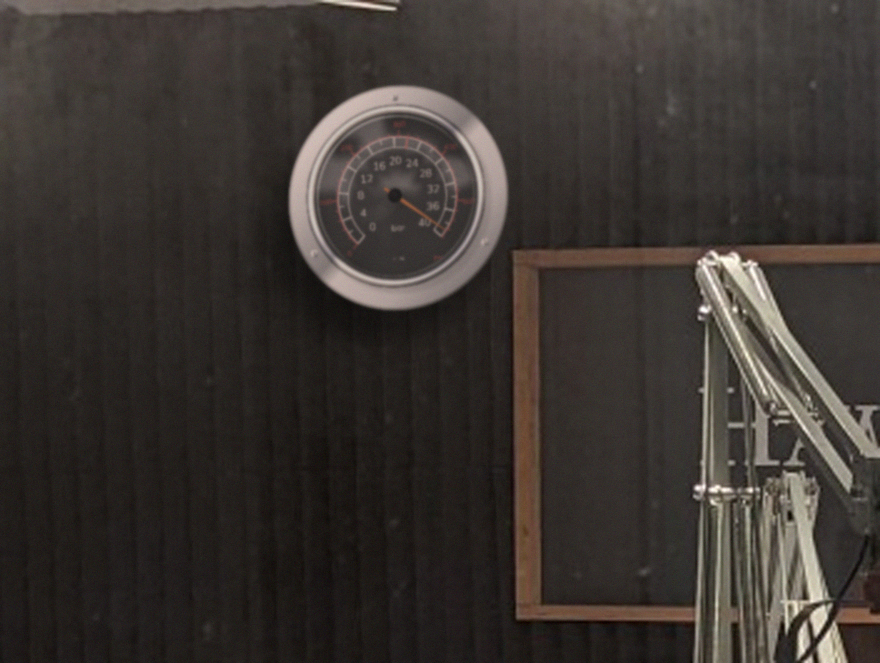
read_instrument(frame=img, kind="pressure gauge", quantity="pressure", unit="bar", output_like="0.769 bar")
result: 39 bar
